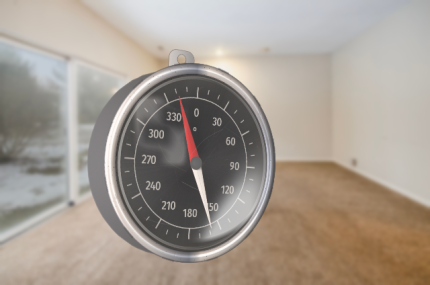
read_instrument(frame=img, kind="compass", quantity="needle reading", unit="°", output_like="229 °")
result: 340 °
